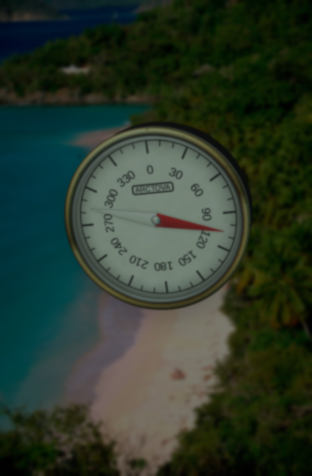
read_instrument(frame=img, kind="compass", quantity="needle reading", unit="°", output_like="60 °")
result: 105 °
